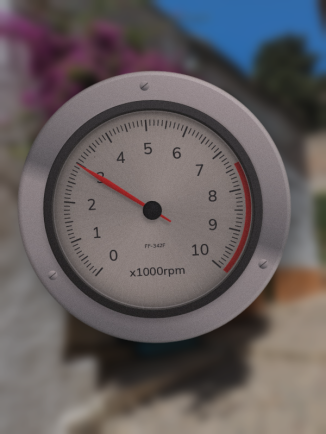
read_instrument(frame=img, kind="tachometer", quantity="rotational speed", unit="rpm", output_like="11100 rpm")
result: 3000 rpm
